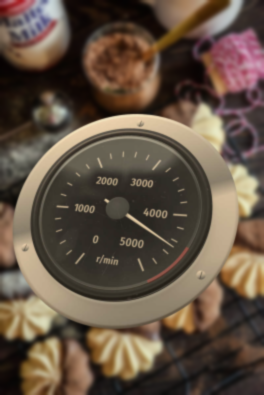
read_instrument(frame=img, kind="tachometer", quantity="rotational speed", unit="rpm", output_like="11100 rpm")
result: 4500 rpm
